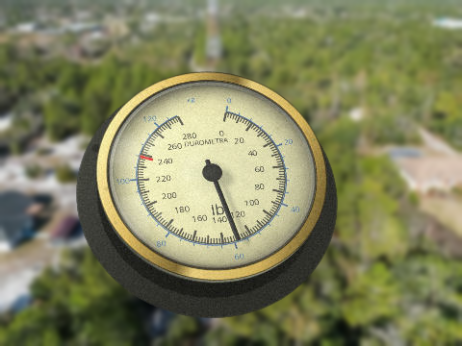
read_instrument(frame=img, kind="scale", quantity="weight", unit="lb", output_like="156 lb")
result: 130 lb
